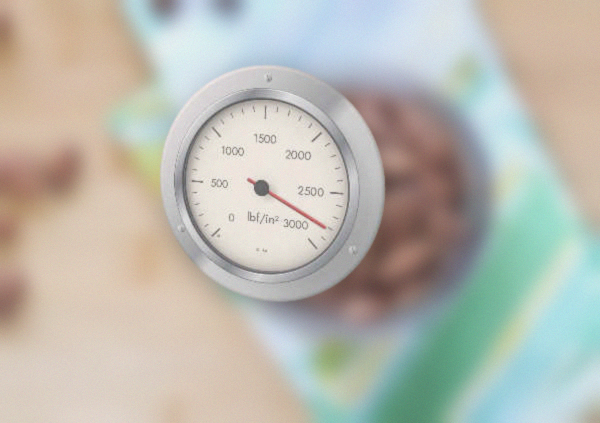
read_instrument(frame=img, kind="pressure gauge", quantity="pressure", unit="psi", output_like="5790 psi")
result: 2800 psi
